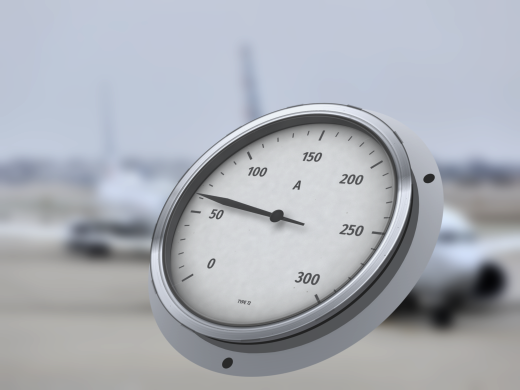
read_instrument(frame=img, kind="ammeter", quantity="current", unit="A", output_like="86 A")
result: 60 A
